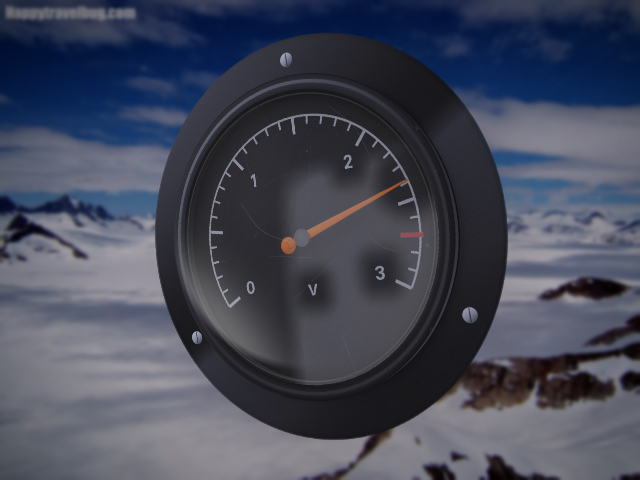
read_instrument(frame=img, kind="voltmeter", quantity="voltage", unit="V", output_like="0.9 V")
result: 2.4 V
